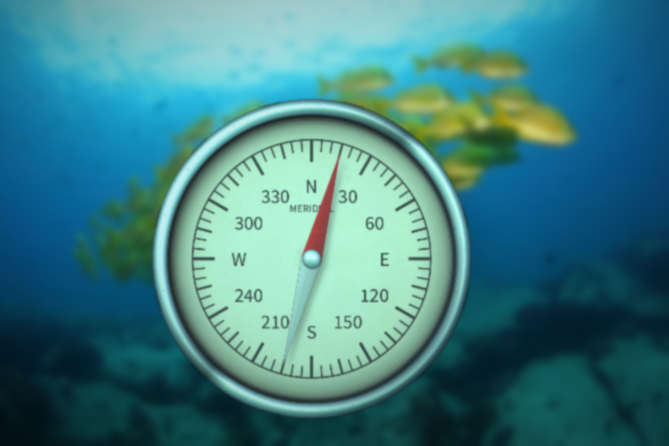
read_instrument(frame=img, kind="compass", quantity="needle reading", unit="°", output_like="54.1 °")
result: 15 °
